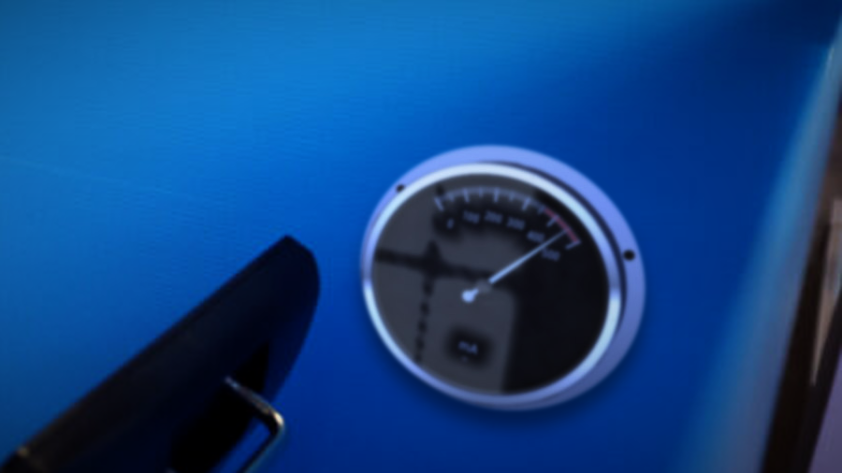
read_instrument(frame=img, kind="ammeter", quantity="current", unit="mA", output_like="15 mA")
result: 450 mA
